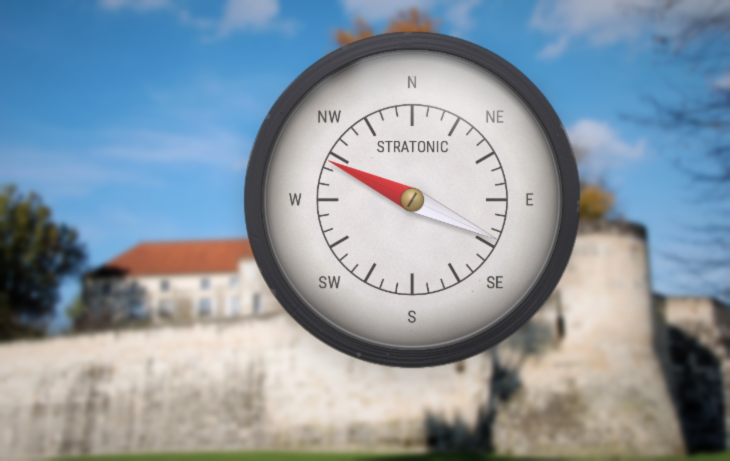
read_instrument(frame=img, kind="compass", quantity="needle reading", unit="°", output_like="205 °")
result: 295 °
